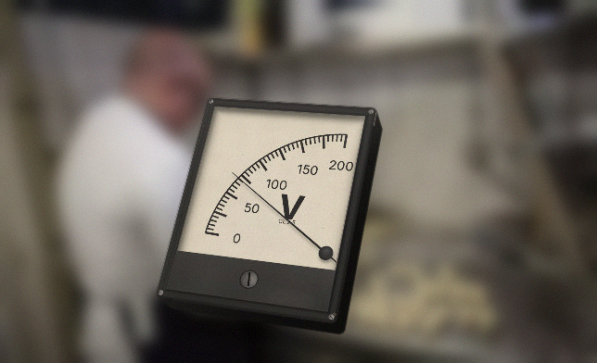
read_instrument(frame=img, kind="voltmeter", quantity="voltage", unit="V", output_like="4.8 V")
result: 70 V
